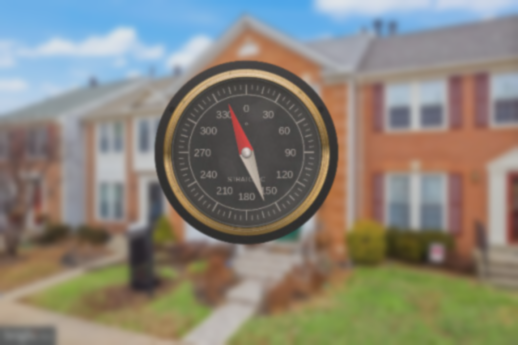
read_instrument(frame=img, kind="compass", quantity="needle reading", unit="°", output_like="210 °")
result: 340 °
